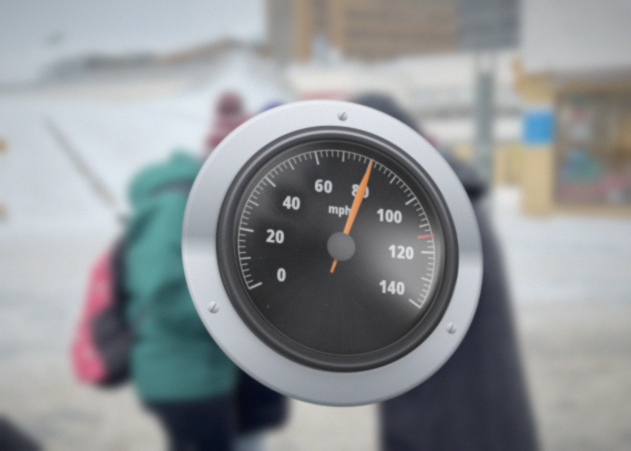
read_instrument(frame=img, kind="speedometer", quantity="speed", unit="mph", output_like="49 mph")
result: 80 mph
